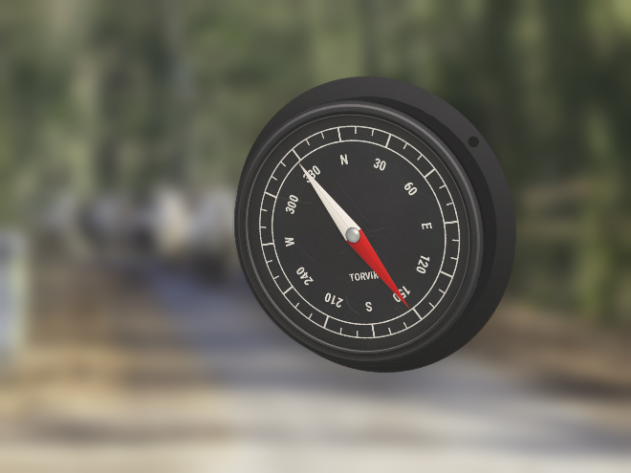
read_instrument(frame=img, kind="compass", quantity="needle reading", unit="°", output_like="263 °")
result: 150 °
